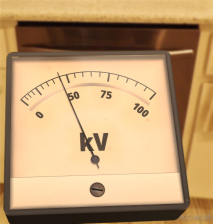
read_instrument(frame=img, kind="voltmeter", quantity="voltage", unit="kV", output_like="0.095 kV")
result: 45 kV
